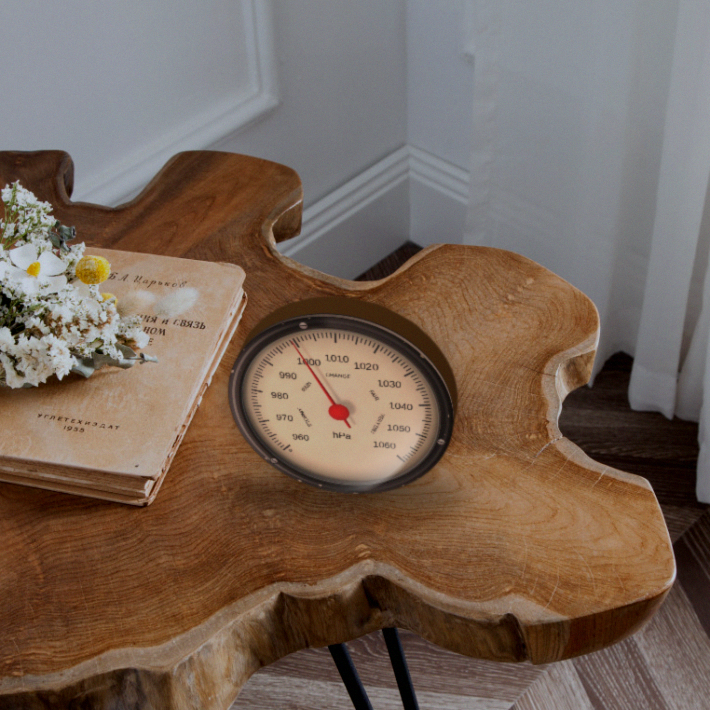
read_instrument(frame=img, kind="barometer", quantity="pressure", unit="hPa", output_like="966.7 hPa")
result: 1000 hPa
